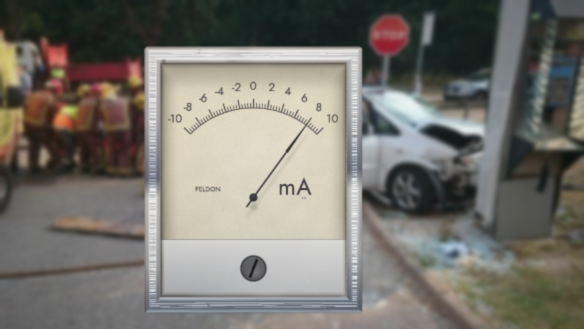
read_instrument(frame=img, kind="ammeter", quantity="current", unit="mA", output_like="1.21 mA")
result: 8 mA
